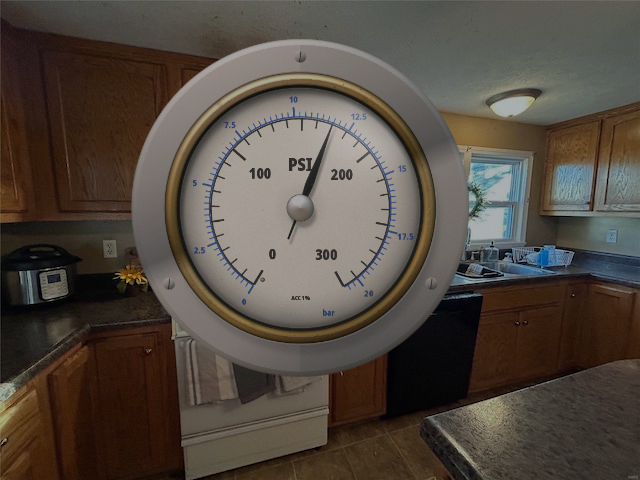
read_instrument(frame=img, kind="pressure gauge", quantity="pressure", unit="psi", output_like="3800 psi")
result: 170 psi
